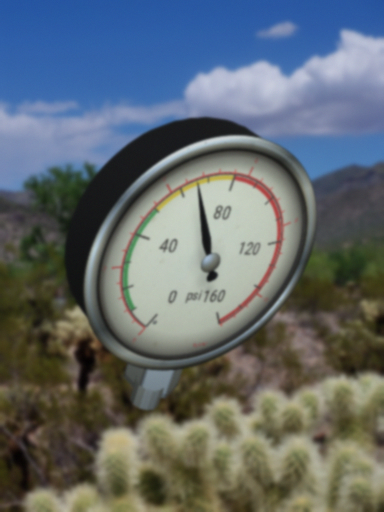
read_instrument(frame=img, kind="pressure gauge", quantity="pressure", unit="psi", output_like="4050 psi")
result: 65 psi
